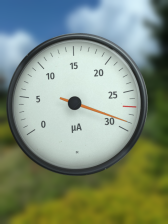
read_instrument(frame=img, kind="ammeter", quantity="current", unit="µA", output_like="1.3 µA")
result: 29 µA
